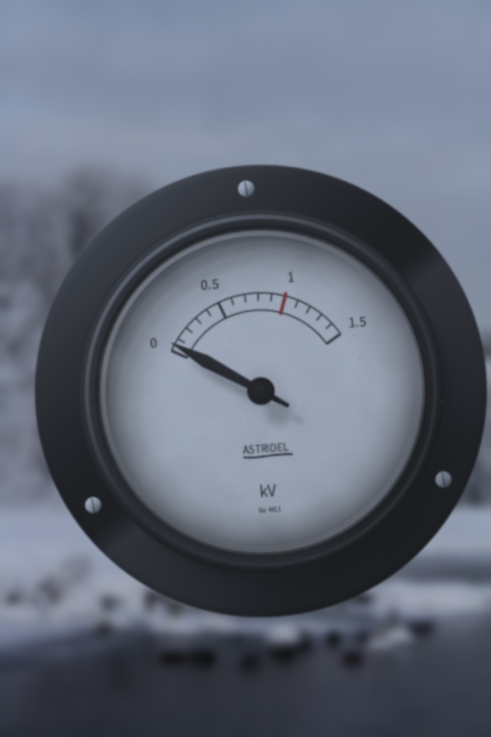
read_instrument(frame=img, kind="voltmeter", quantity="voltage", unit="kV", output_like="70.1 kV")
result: 0.05 kV
